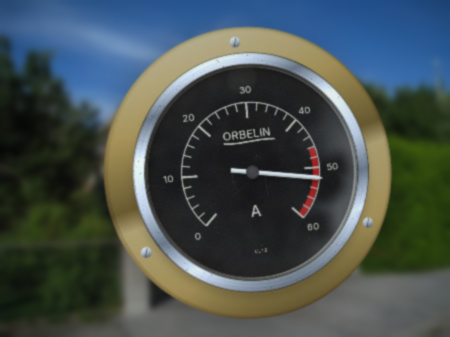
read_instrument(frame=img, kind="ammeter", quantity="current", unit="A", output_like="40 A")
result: 52 A
